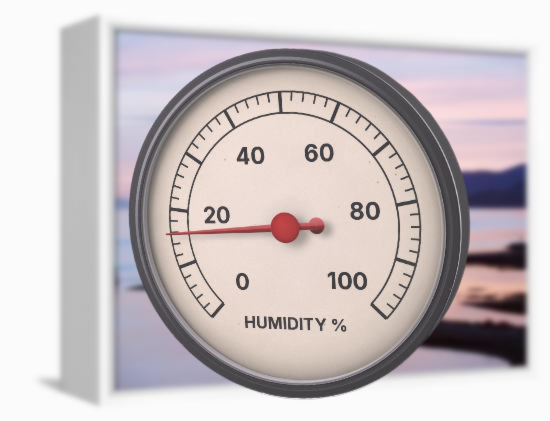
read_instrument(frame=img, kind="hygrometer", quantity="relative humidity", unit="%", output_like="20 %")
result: 16 %
